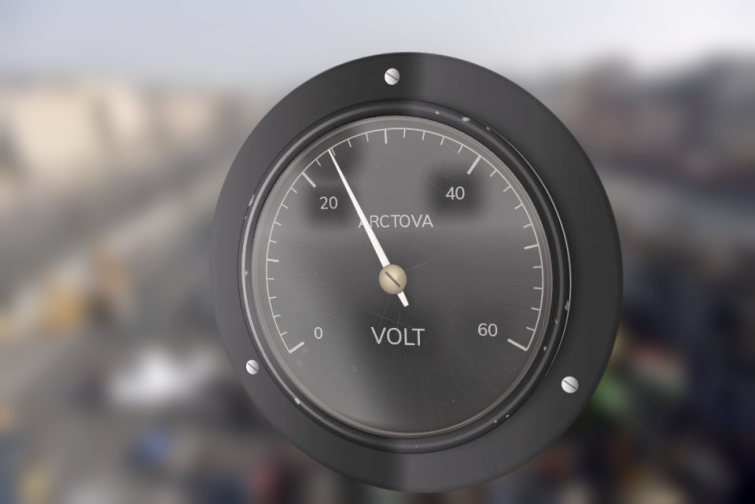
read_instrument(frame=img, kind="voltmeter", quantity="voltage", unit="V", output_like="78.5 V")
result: 24 V
